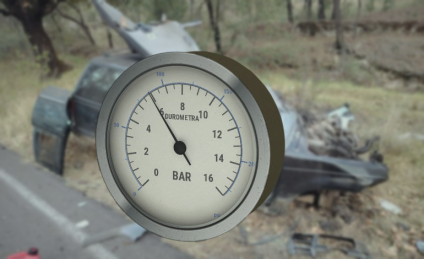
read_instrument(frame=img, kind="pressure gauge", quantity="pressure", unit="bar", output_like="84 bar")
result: 6 bar
